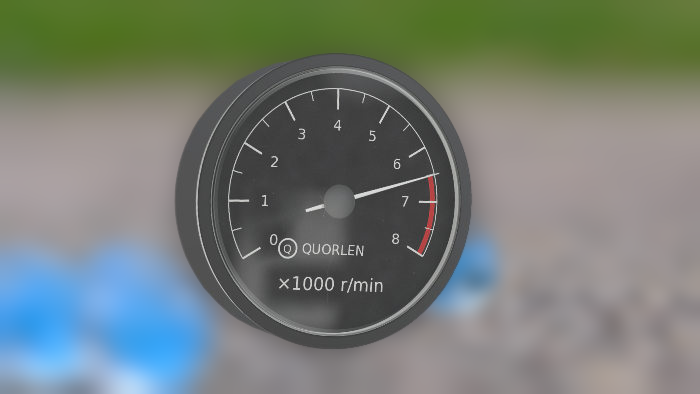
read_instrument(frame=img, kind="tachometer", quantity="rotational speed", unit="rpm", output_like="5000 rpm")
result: 6500 rpm
